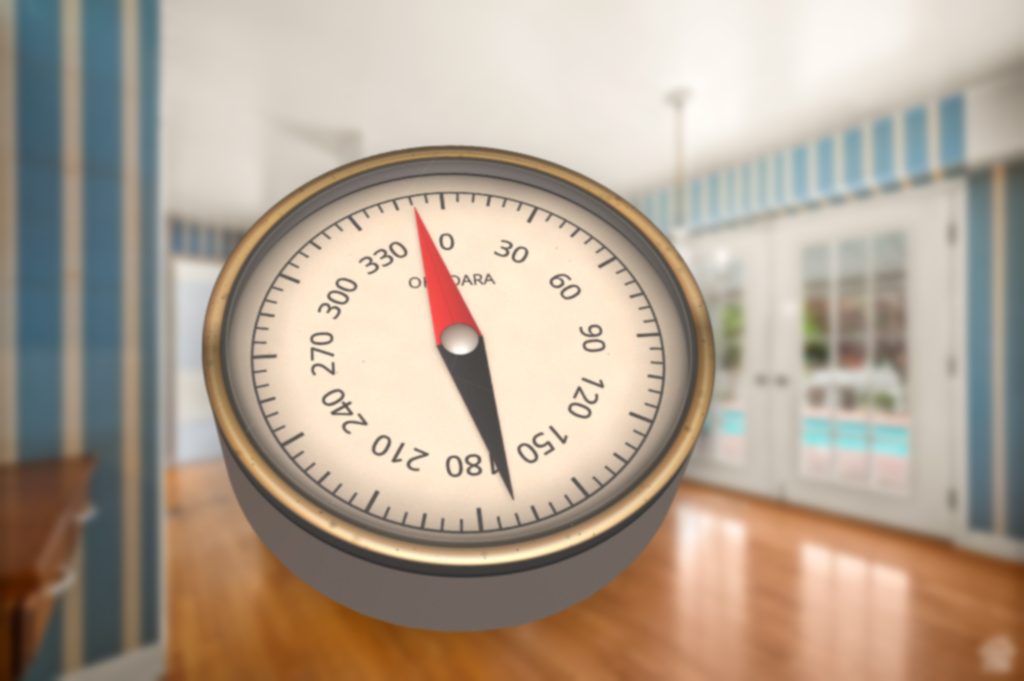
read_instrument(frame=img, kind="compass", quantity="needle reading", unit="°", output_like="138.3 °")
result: 350 °
